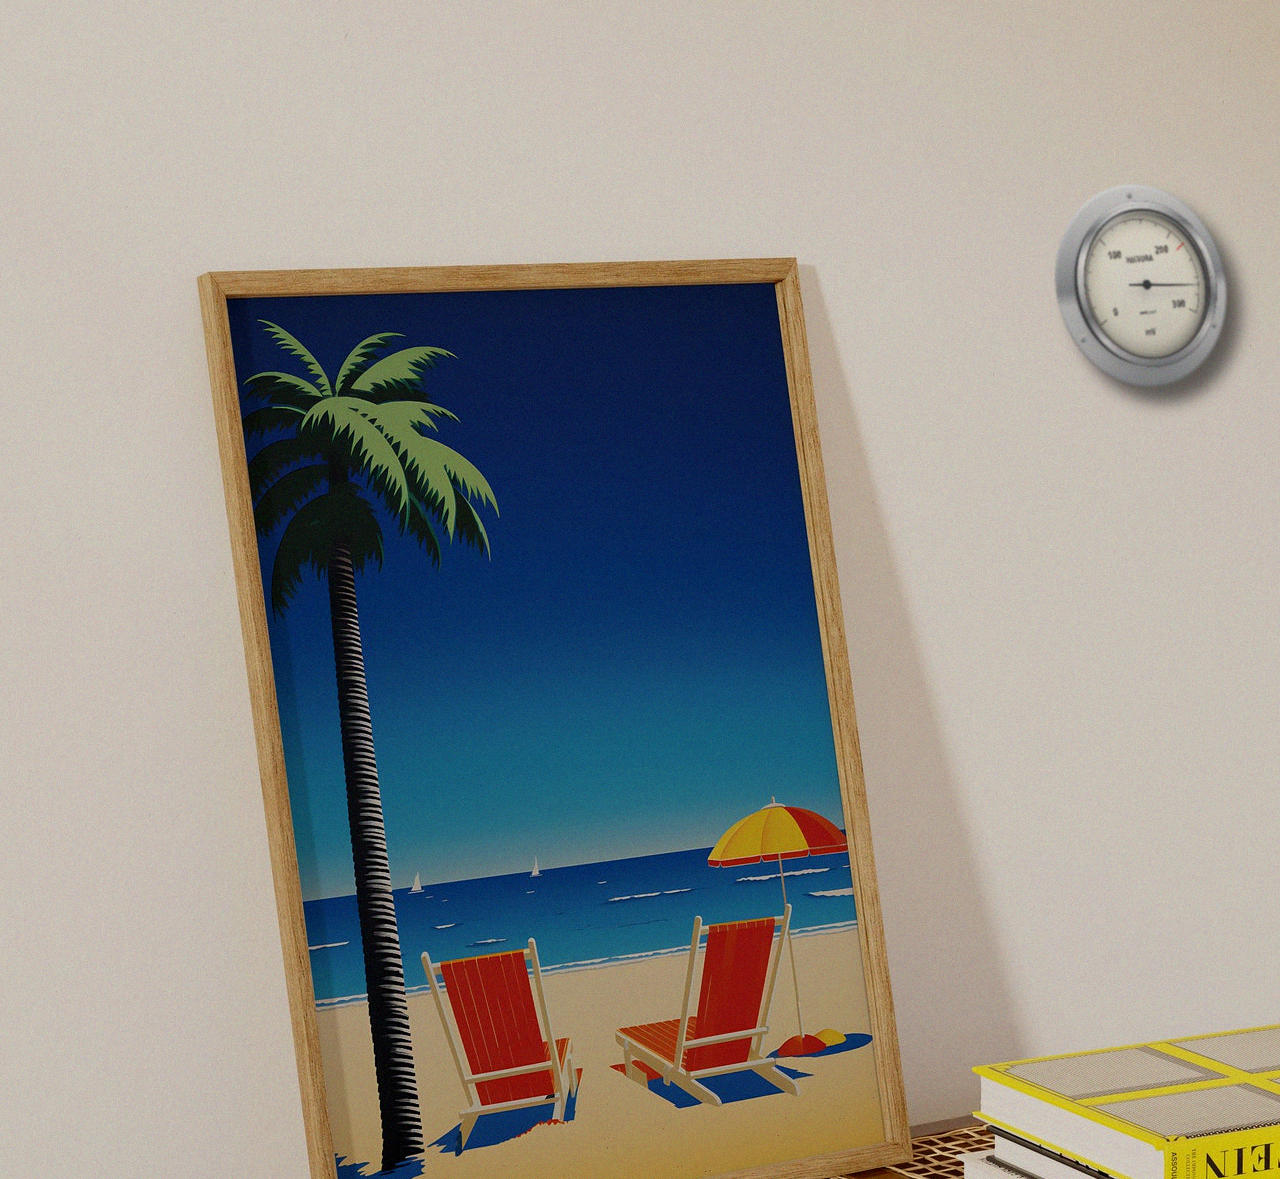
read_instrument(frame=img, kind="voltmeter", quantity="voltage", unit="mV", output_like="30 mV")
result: 270 mV
